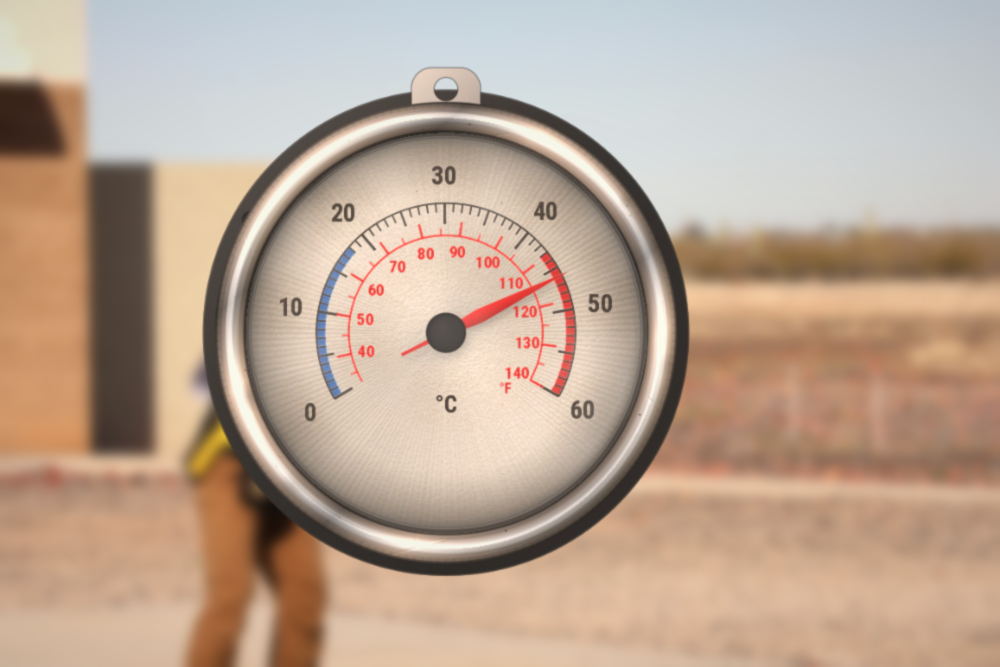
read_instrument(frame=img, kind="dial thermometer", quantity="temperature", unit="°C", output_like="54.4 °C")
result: 46 °C
